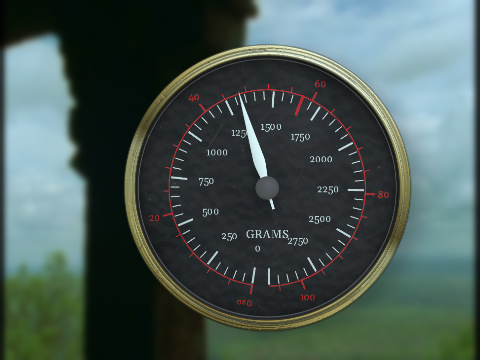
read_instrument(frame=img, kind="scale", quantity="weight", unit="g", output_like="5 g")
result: 1325 g
